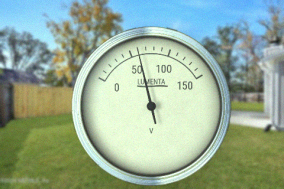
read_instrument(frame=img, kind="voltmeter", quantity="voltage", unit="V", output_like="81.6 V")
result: 60 V
